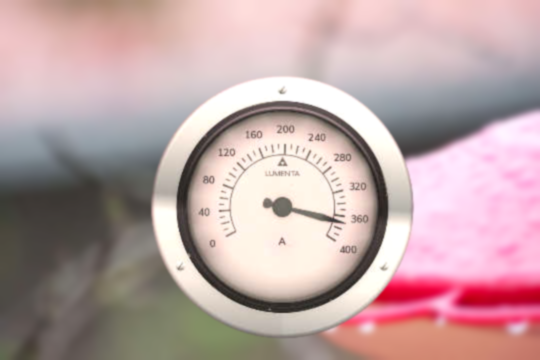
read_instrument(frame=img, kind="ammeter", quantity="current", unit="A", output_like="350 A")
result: 370 A
